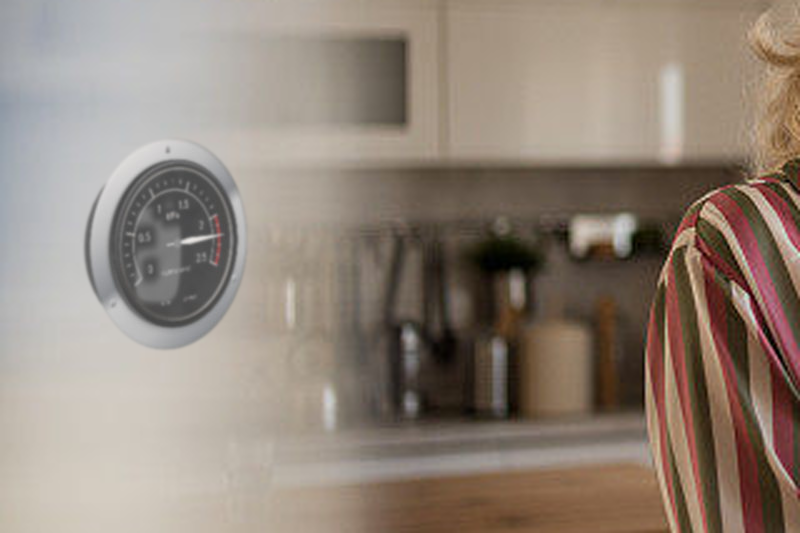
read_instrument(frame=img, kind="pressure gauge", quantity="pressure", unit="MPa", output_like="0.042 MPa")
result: 2.2 MPa
